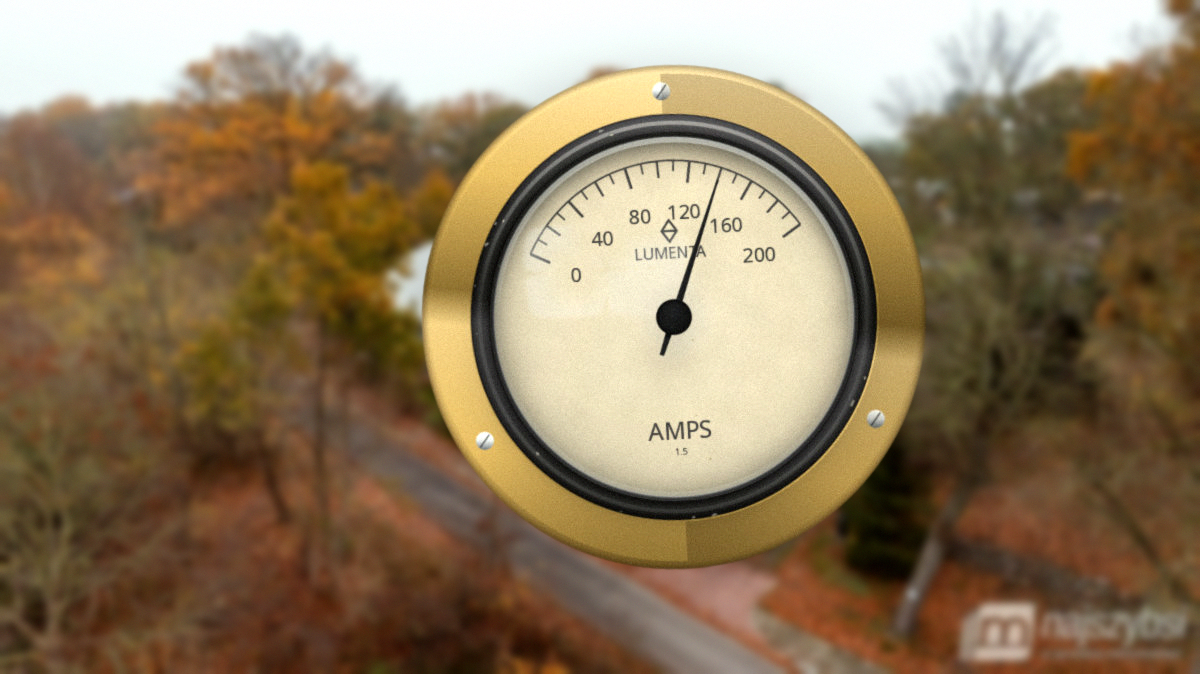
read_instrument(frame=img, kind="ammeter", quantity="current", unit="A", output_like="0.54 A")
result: 140 A
